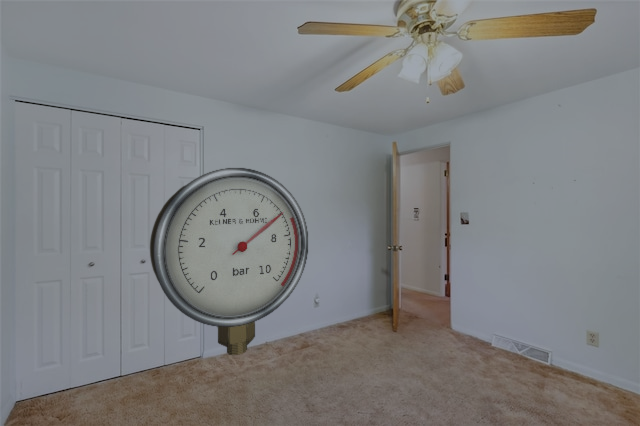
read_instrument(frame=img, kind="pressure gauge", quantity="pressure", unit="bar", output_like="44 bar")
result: 7 bar
